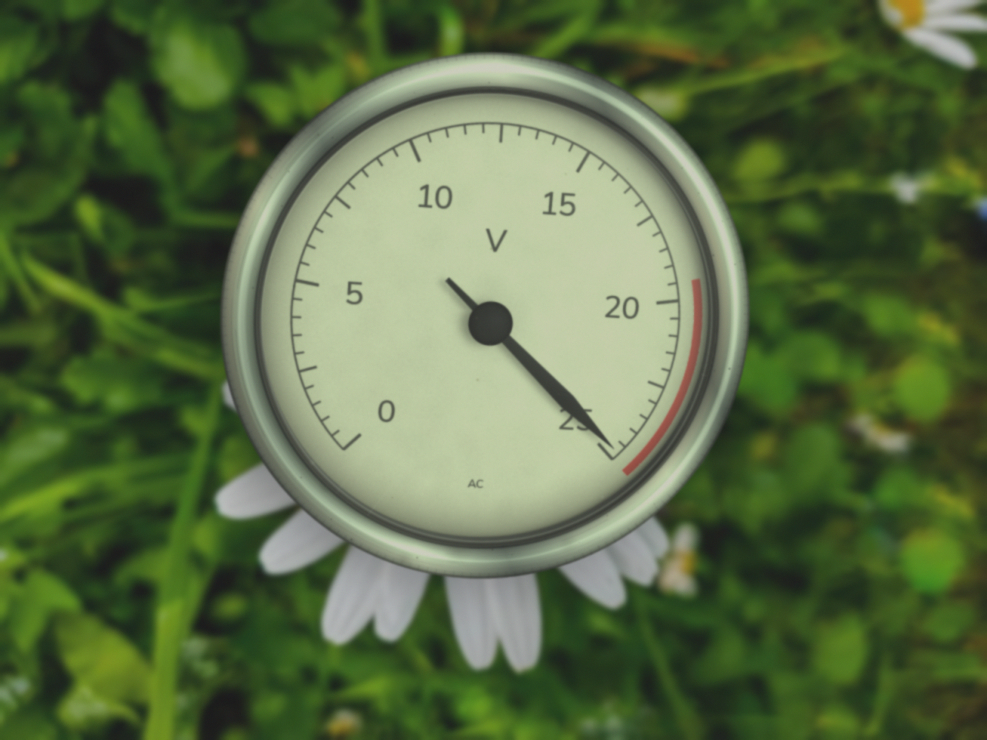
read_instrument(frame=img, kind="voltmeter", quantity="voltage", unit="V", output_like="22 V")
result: 24.75 V
